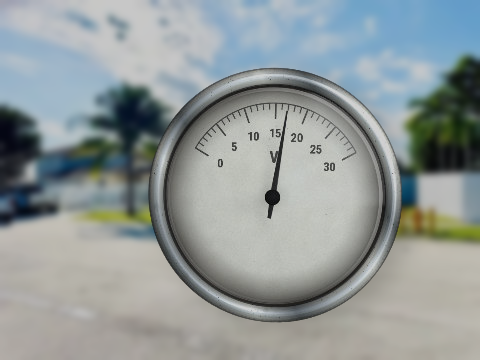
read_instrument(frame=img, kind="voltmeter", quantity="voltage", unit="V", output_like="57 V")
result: 17 V
